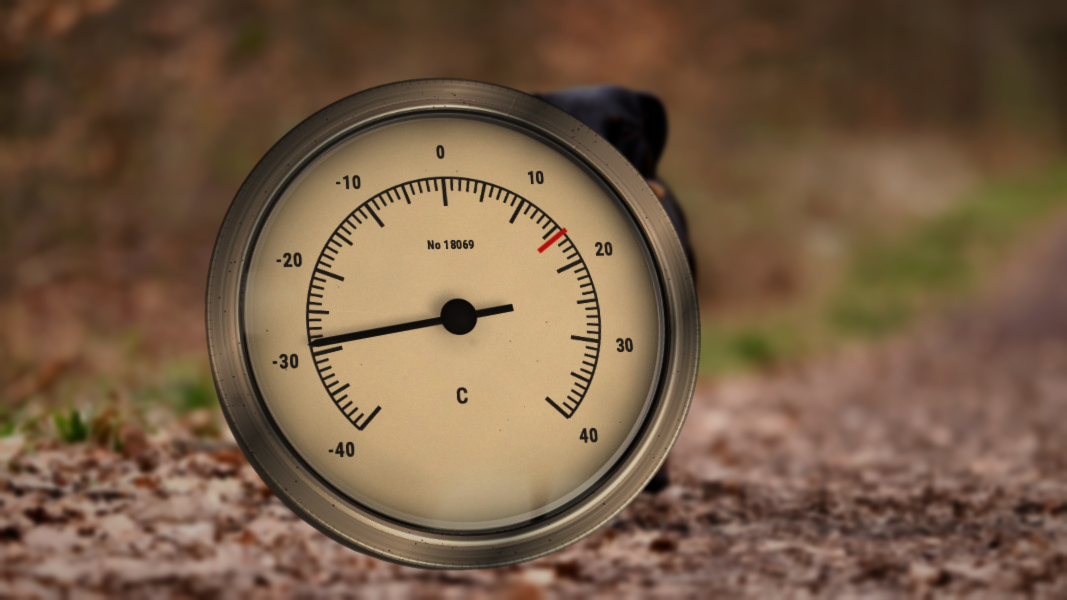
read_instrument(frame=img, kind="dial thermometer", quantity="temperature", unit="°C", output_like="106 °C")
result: -29 °C
